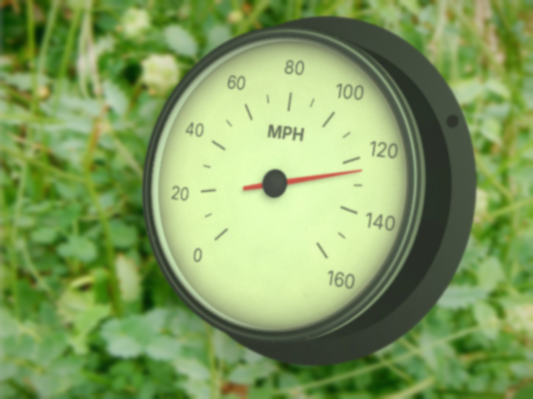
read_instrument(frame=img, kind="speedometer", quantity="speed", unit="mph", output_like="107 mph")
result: 125 mph
